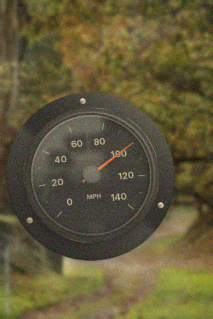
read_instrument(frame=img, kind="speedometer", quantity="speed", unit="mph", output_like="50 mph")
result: 100 mph
